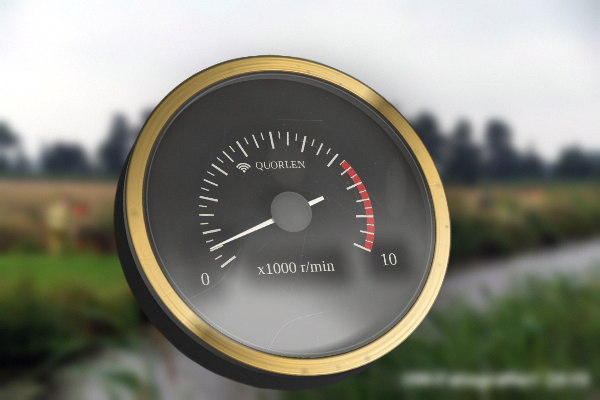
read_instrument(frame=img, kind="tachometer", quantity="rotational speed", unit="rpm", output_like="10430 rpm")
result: 500 rpm
